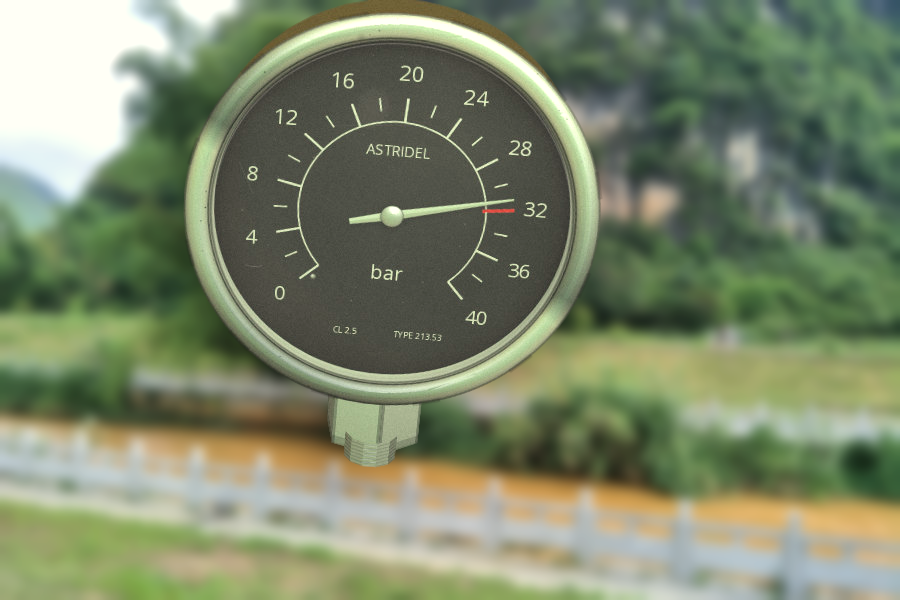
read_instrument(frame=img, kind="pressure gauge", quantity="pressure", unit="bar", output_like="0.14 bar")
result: 31 bar
